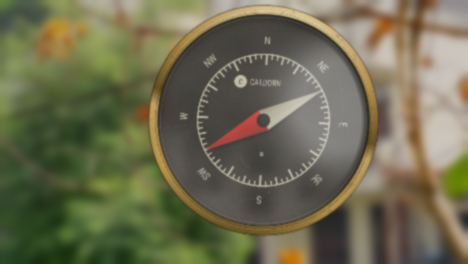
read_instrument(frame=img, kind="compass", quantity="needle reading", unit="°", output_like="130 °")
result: 240 °
